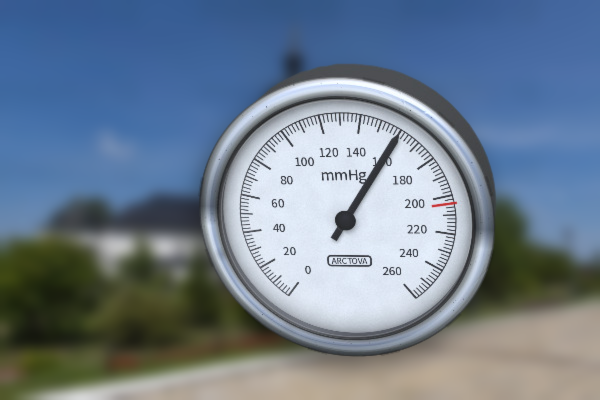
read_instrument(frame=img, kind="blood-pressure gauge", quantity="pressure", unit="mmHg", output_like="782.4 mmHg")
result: 160 mmHg
